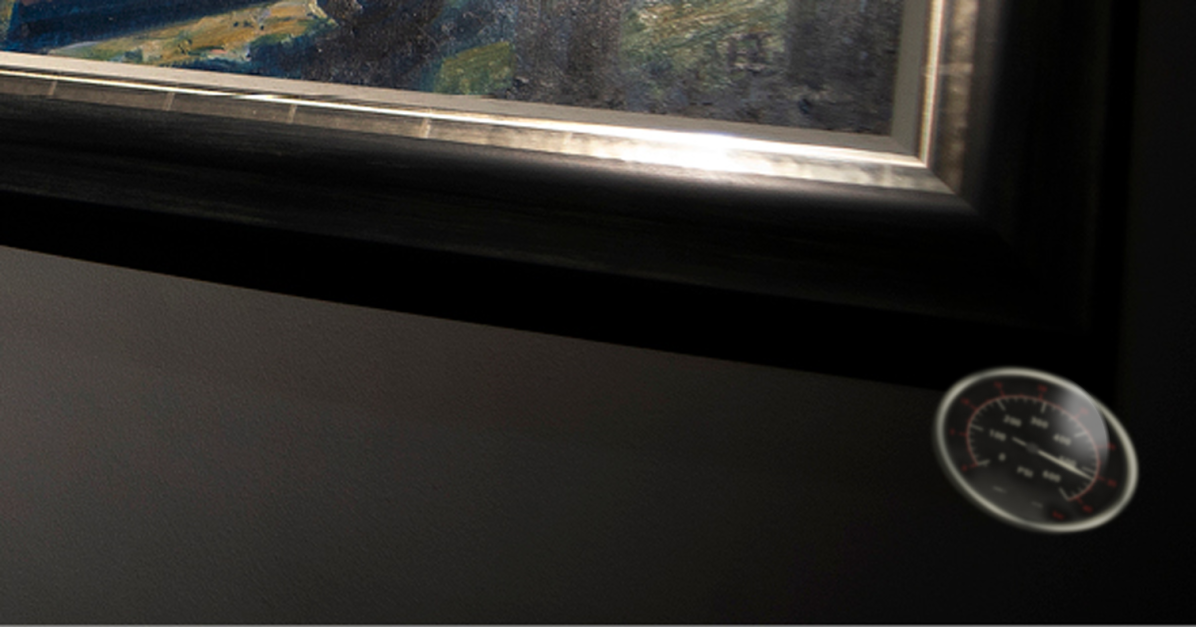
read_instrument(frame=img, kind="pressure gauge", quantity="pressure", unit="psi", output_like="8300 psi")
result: 520 psi
